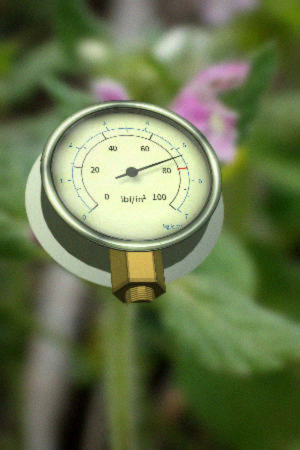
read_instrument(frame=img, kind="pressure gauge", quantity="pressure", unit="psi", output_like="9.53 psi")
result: 75 psi
